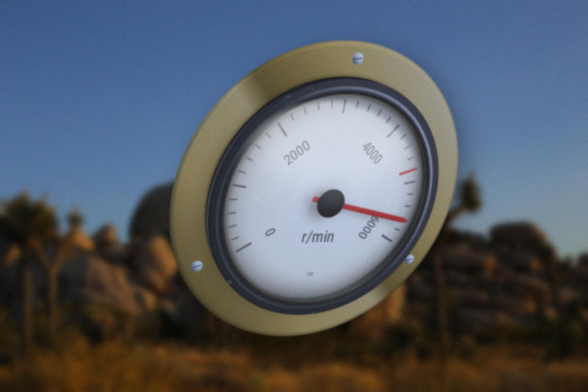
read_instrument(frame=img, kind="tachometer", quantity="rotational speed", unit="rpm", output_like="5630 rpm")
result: 5600 rpm
